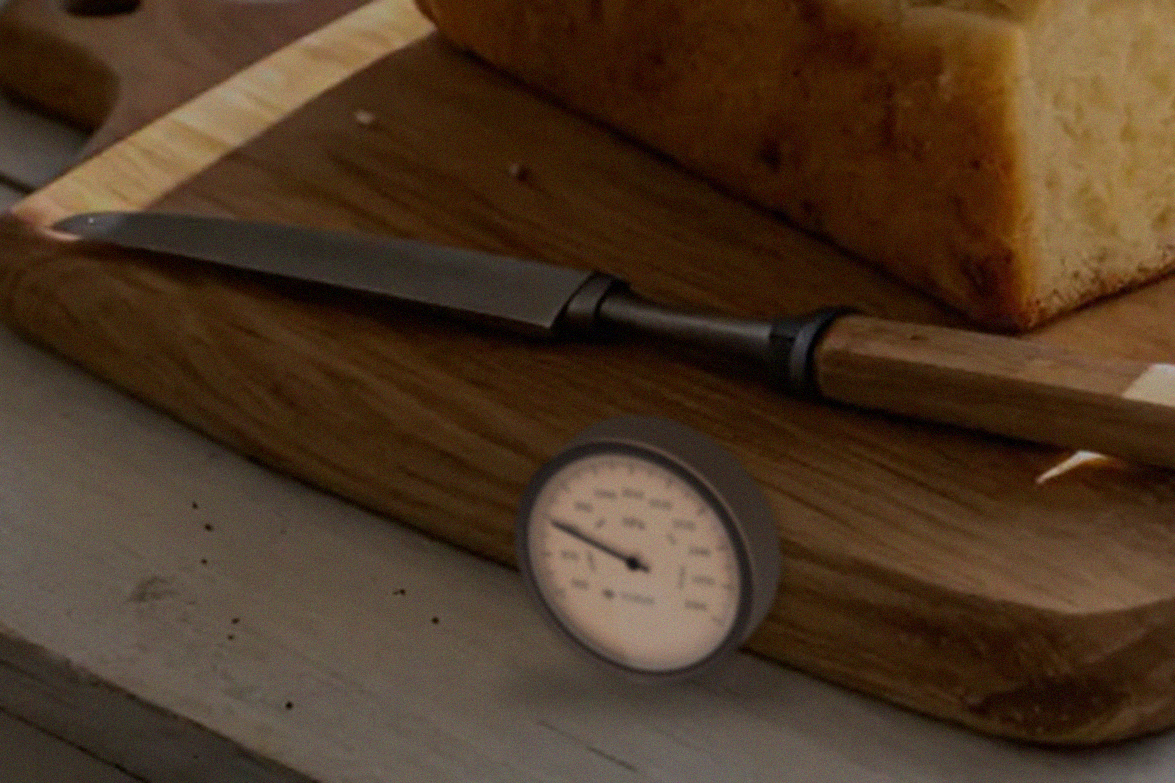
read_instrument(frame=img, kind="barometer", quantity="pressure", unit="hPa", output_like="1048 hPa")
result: 980 hPa
